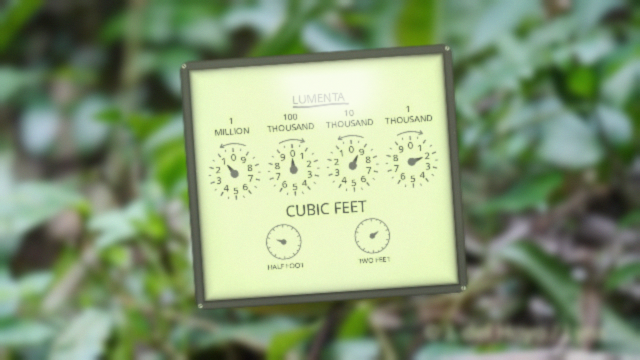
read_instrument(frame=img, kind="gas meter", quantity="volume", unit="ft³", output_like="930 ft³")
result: 99200 ft³
